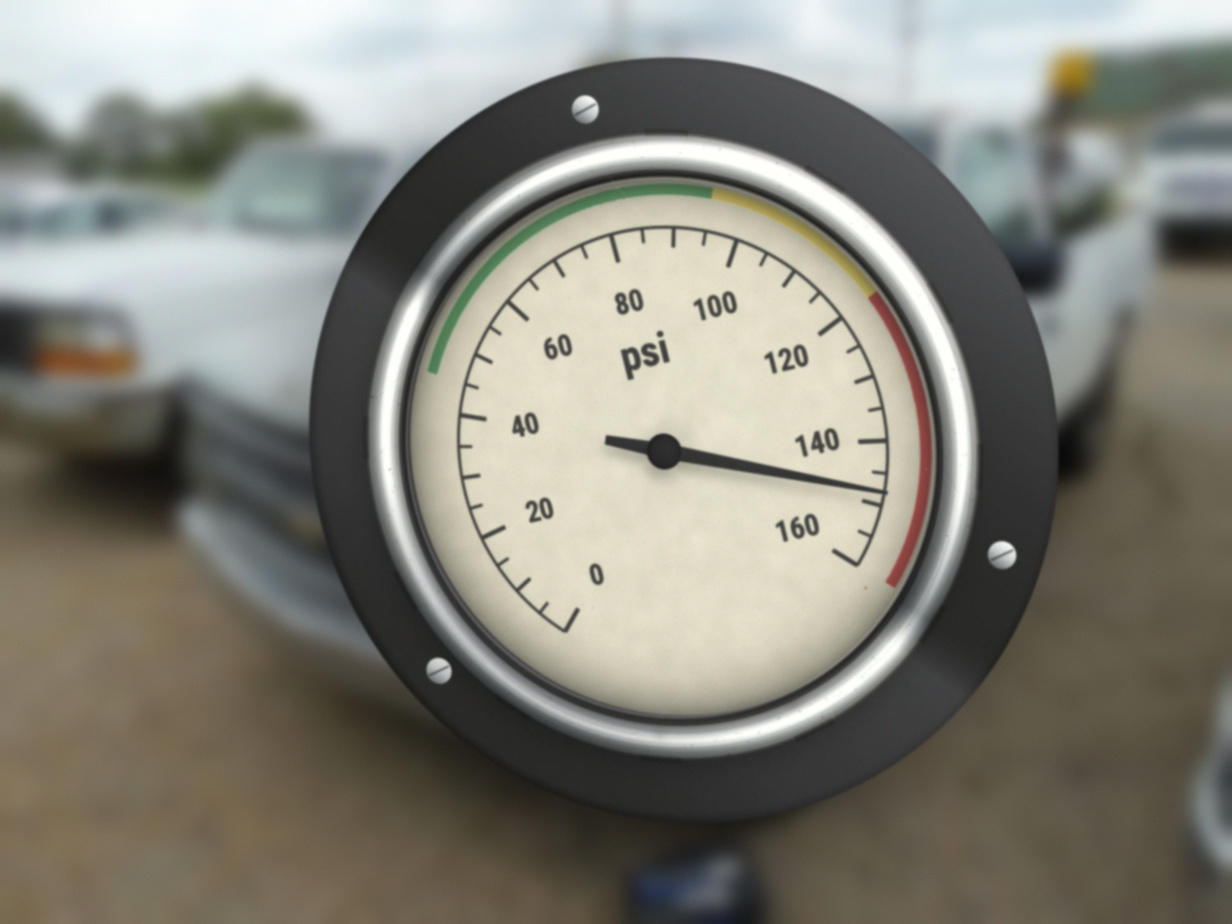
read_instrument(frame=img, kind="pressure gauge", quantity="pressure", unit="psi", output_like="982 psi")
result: 147.5 psi
